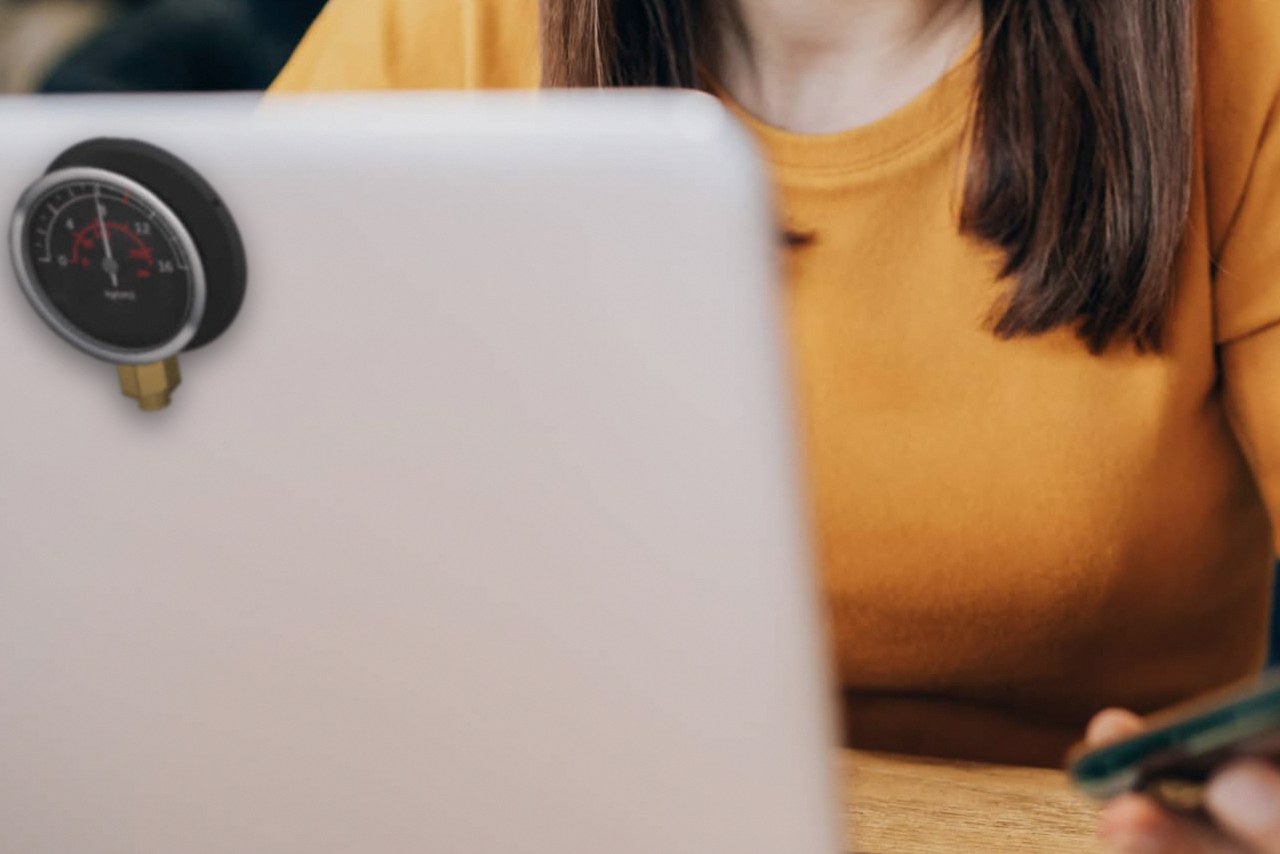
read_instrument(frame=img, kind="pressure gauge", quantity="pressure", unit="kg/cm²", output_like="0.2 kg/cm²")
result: 8 kg/cm²
